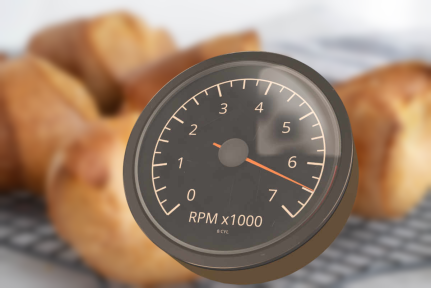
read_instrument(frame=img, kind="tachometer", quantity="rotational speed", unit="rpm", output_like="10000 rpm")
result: 6500 rpm
